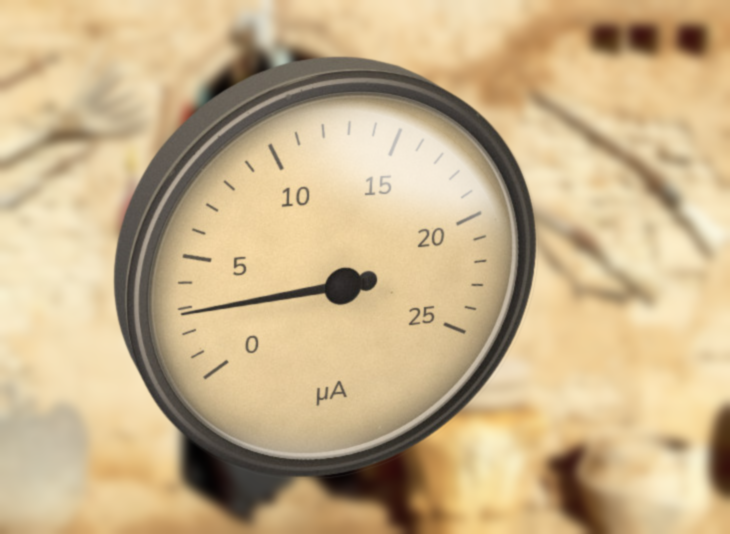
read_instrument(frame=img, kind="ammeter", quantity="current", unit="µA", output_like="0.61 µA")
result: 3 µA
